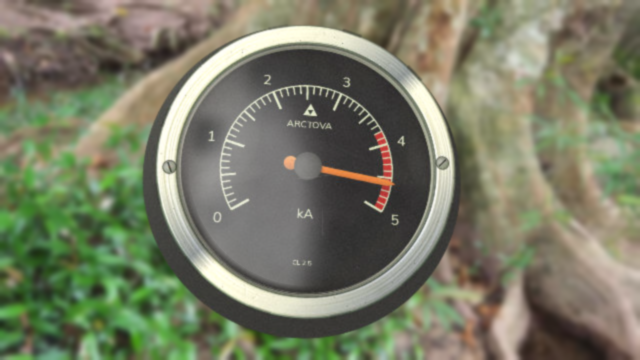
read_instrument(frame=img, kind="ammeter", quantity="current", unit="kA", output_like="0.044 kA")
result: 4.6 kA
